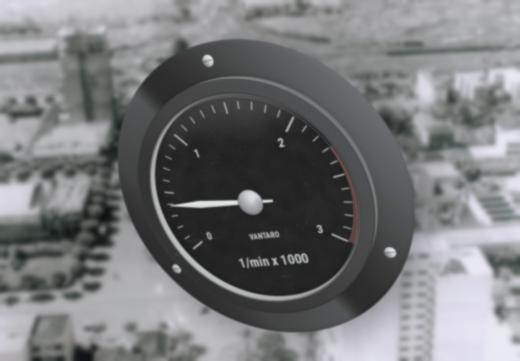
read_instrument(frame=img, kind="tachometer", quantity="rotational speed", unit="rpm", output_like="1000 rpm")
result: 400 rpm
